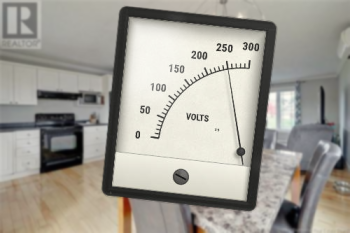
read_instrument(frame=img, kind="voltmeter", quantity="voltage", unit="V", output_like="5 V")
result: 250 V
